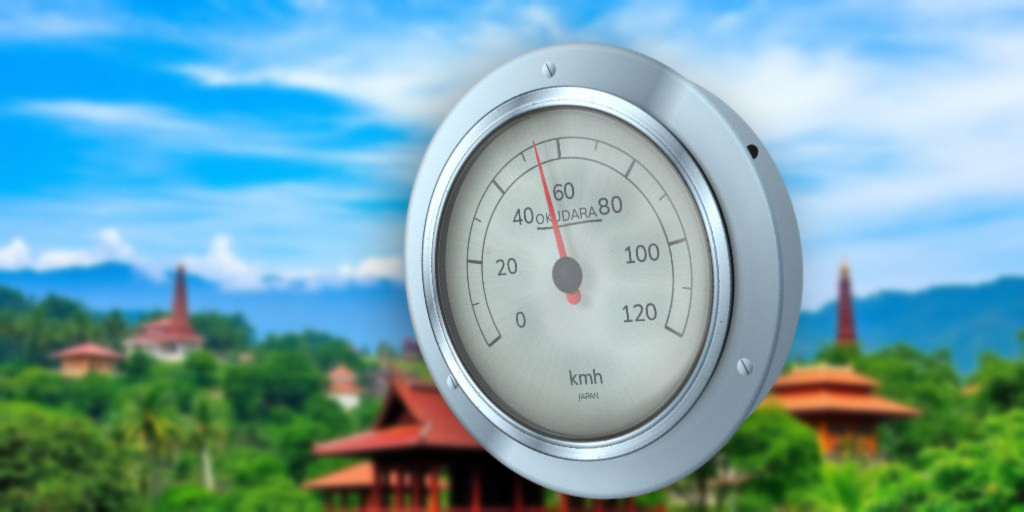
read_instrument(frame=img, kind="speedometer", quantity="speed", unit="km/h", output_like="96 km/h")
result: 55 km/h
